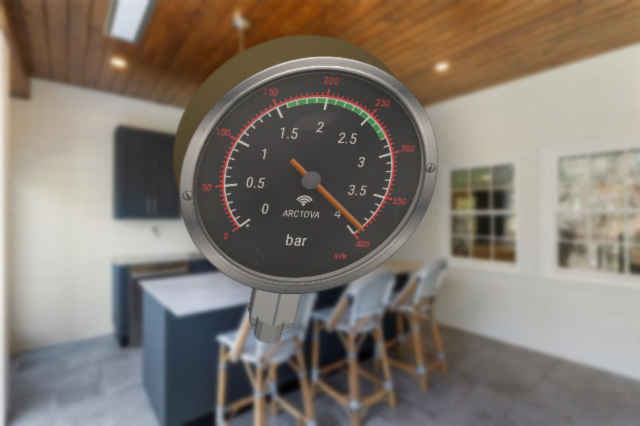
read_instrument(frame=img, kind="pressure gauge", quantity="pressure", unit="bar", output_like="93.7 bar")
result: 3.9 bar
